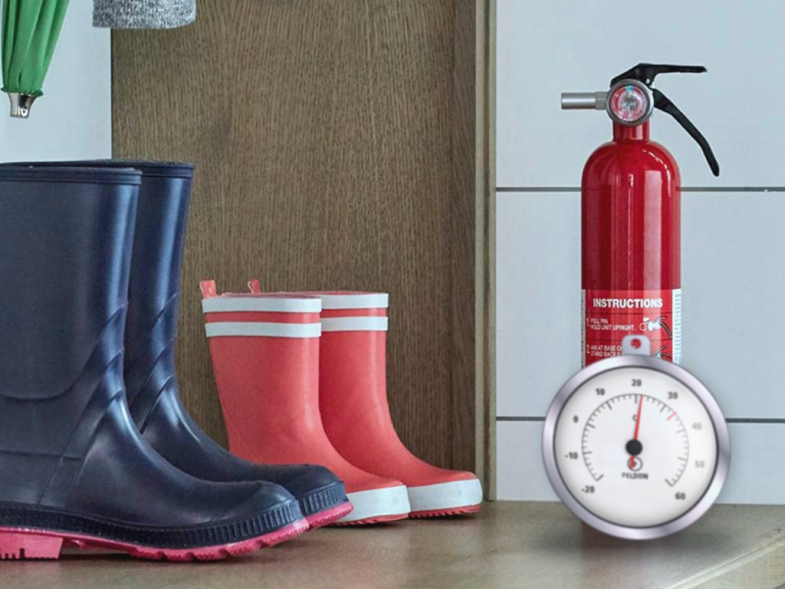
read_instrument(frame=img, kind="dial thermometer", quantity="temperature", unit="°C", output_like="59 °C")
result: 22 °C
